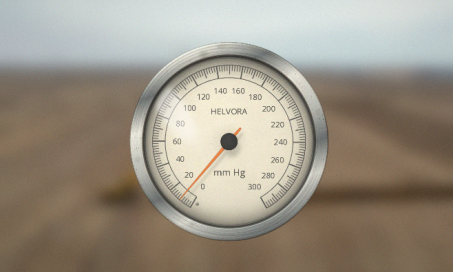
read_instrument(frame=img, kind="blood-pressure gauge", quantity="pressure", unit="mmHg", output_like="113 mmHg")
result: 10 mmHg
